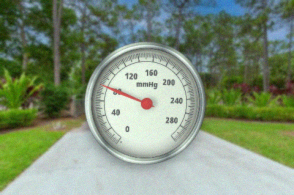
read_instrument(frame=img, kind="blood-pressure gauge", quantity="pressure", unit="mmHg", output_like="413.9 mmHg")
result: 80 mmHg
